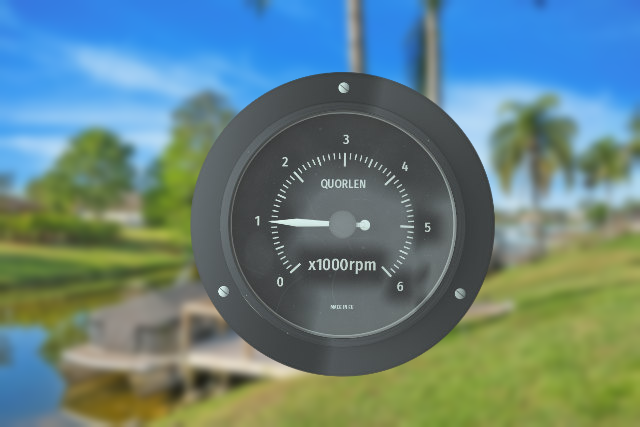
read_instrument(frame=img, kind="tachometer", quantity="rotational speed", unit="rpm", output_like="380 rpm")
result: 1000 rpm
